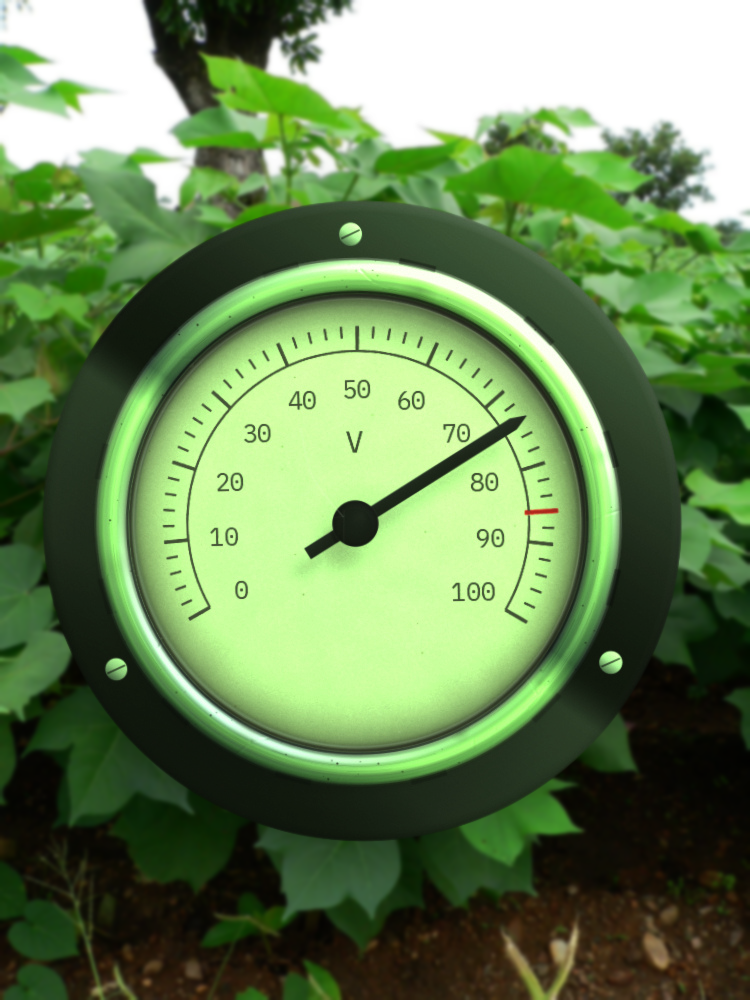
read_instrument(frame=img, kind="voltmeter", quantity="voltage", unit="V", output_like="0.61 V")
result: 74 V
